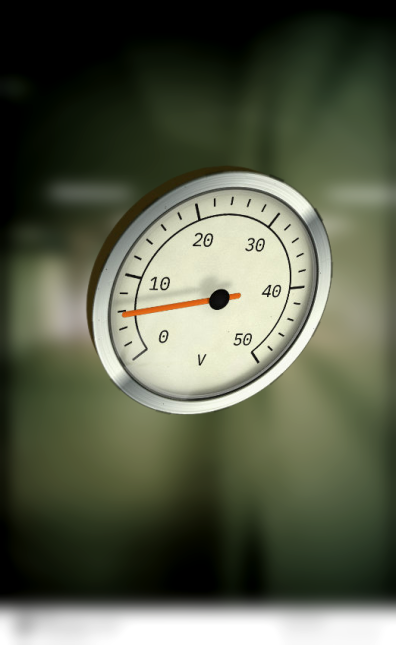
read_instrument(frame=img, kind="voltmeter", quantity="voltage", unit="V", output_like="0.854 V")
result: 6 V
